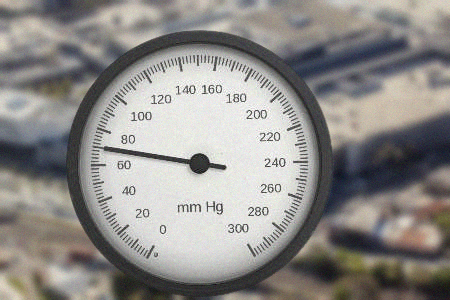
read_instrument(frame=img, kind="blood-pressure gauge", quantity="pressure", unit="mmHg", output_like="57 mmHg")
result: 70 mmHg
